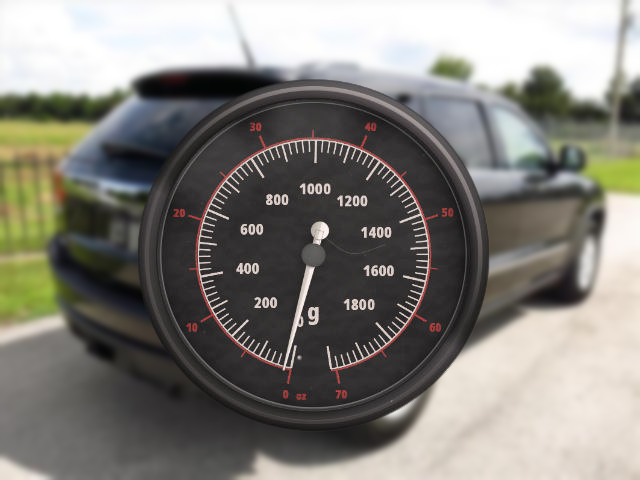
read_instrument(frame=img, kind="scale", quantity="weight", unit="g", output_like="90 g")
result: 20 g
